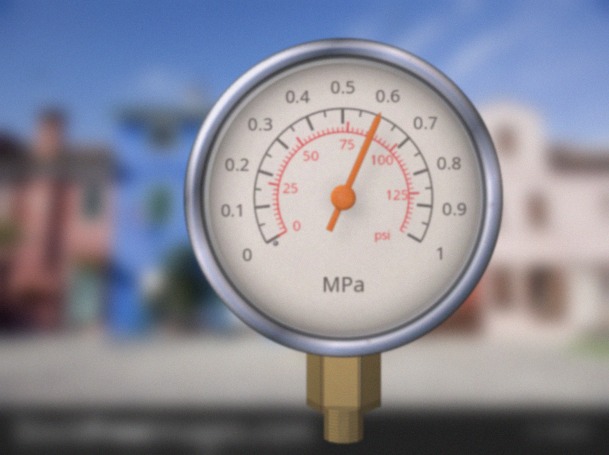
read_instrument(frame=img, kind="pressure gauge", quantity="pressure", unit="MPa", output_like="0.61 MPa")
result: 0.6 MPa
